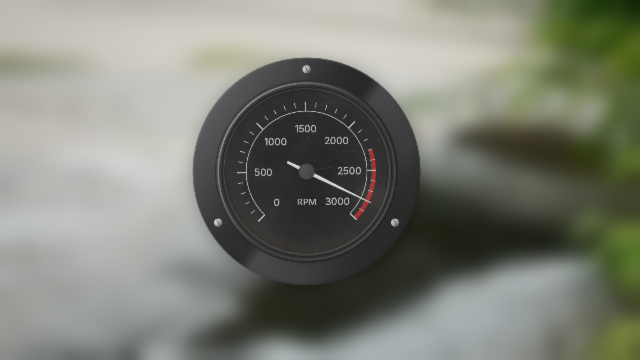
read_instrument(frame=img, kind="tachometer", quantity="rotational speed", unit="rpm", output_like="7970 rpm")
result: 2800 rpm
